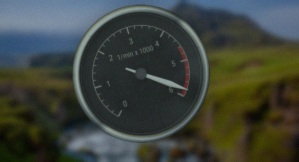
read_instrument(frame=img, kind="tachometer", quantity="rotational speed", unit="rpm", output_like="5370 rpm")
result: 5800 rpm
